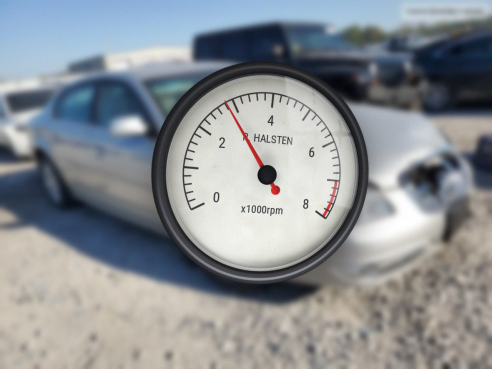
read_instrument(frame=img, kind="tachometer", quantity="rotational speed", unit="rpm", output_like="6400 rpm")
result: 2800 rpm
